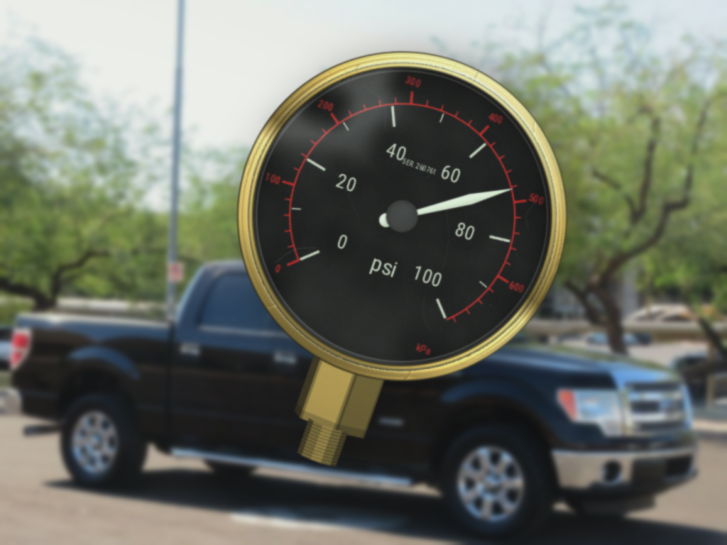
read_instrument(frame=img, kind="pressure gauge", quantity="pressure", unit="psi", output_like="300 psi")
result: 70 psi
